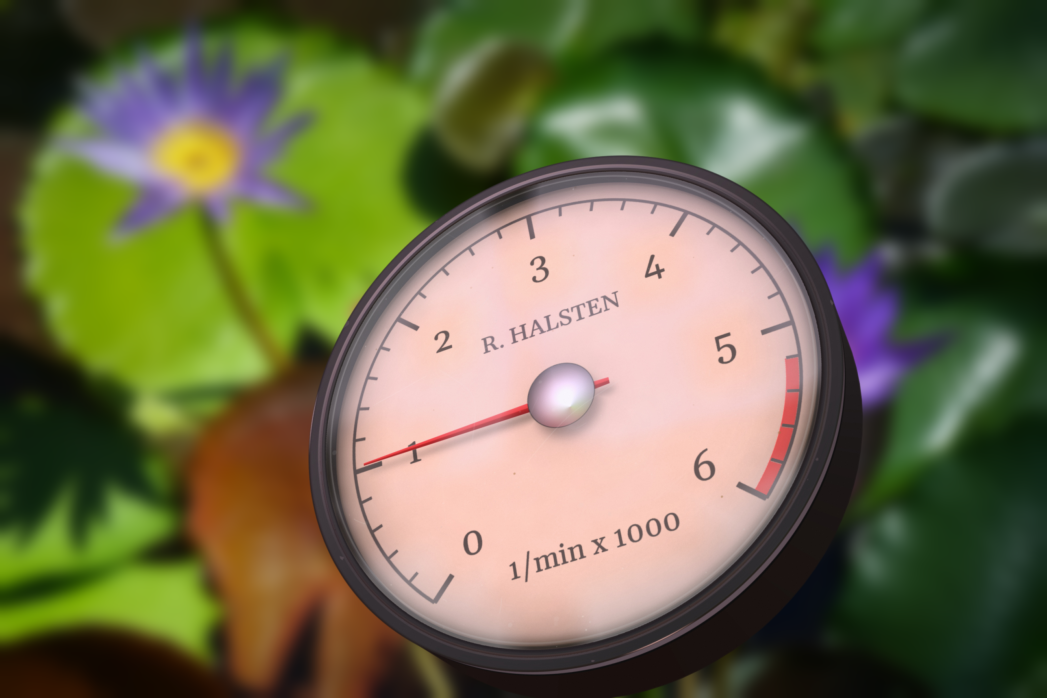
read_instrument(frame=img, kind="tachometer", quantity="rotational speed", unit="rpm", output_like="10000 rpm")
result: 1000 rpm
